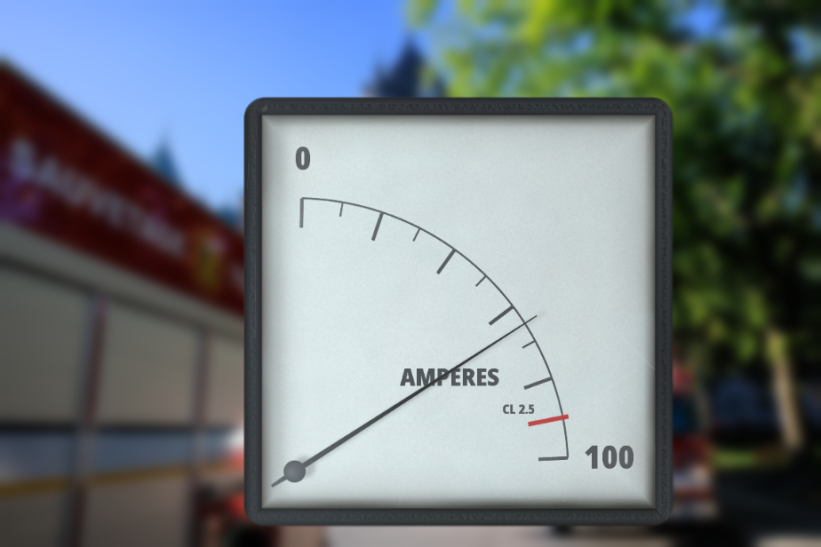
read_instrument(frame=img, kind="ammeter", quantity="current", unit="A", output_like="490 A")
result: 65 A
